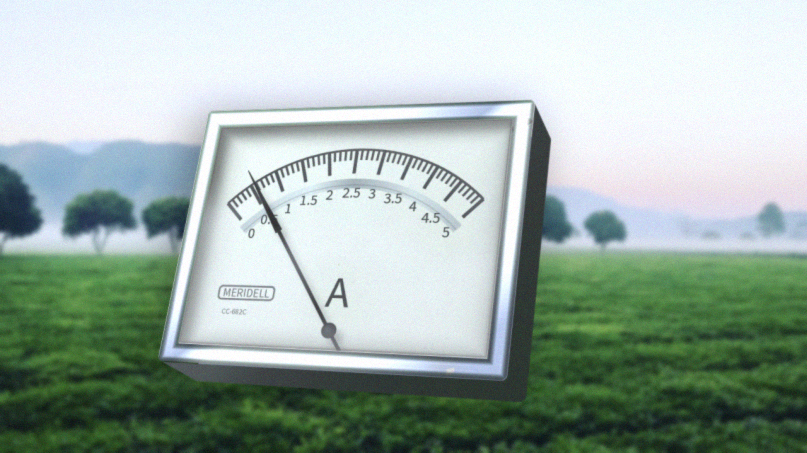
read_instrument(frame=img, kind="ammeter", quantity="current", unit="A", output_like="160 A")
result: 0.6 A
